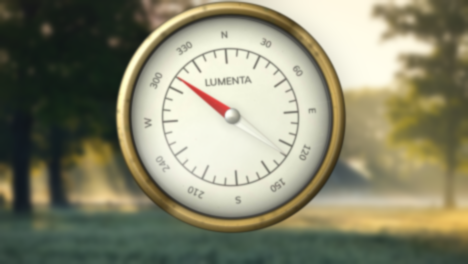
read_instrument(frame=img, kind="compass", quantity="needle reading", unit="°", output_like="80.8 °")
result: 310 °
